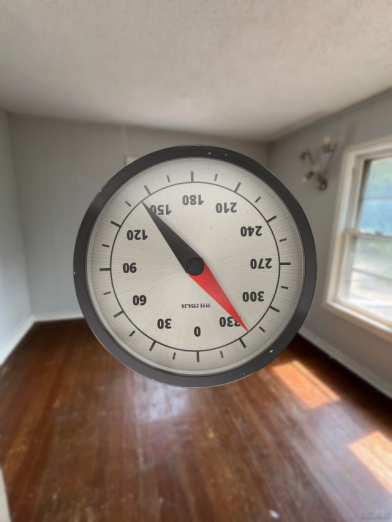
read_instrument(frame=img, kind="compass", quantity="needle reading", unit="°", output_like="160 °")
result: 322.5 °
